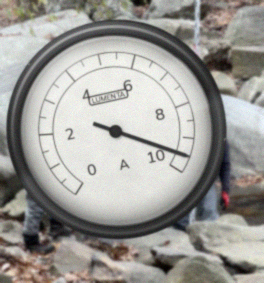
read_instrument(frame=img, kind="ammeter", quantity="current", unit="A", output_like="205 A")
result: 9.5 A
